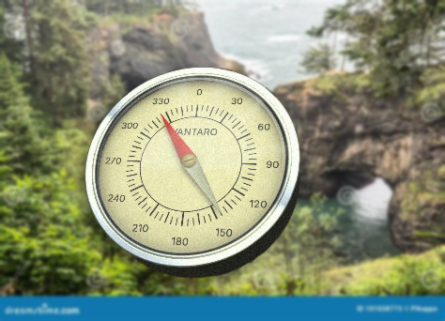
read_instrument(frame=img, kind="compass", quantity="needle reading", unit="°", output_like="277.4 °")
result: 325 °
